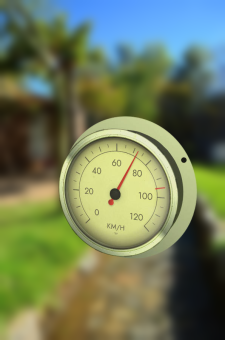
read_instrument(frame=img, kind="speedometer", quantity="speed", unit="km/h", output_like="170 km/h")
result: 72.5 km/h
